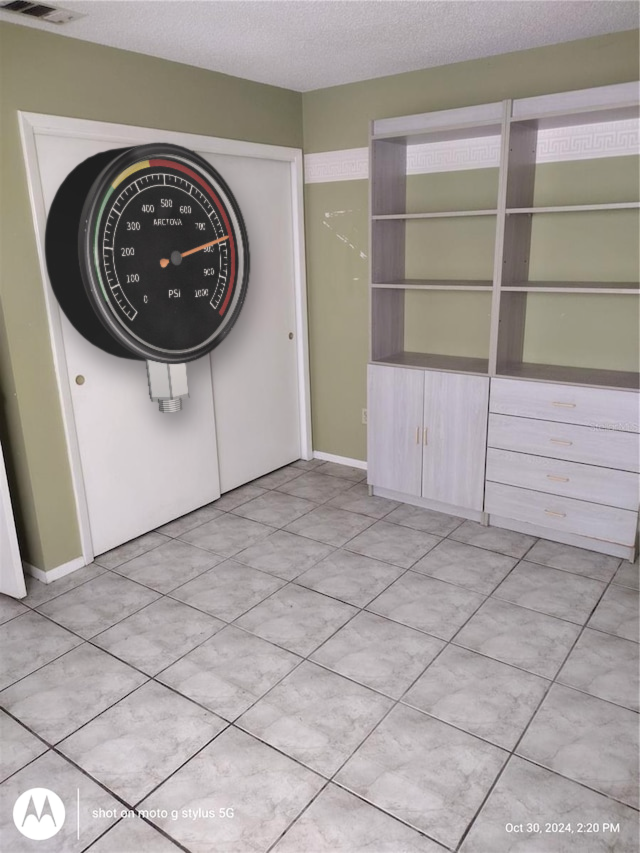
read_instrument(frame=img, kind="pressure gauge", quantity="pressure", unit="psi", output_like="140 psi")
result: 780 psi
